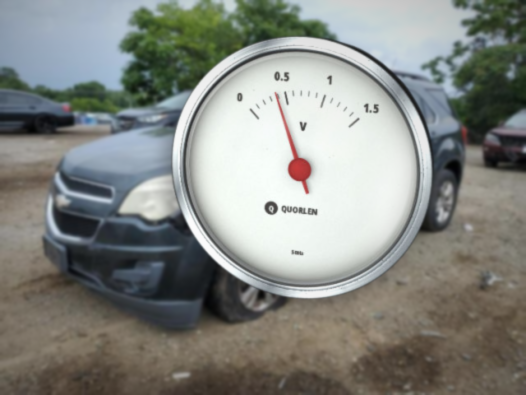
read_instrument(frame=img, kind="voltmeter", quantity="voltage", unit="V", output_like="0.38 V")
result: 0.4 V
